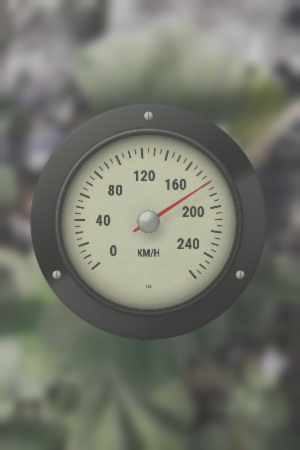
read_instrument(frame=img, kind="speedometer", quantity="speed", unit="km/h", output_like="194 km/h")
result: 180 km/h
